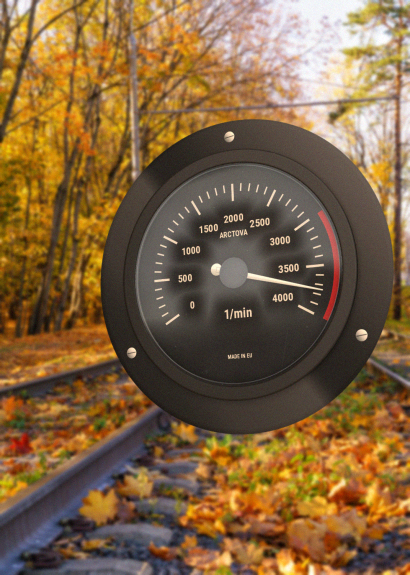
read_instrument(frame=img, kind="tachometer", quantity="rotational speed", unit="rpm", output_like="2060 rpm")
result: 3750 rpm
